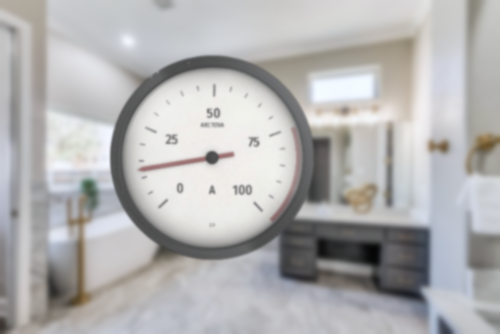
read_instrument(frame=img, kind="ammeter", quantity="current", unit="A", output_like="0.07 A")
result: 12.5 A
